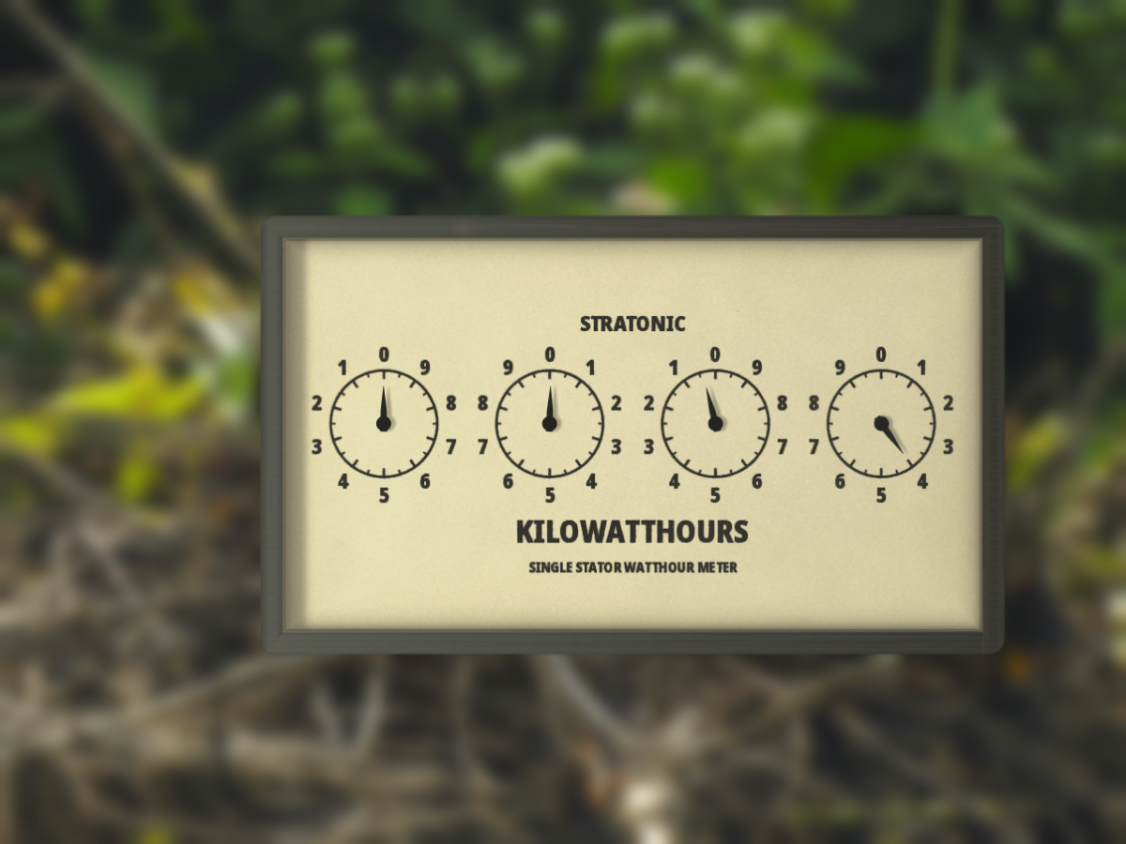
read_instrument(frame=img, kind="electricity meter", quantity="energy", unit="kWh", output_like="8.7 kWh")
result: 4 kWh
